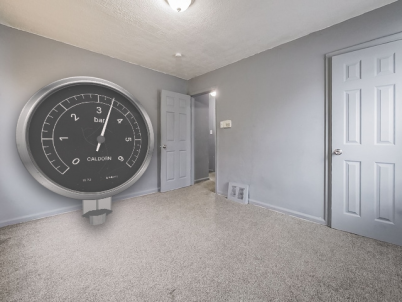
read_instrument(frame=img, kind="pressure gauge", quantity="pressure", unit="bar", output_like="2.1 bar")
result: 3.4 bar
